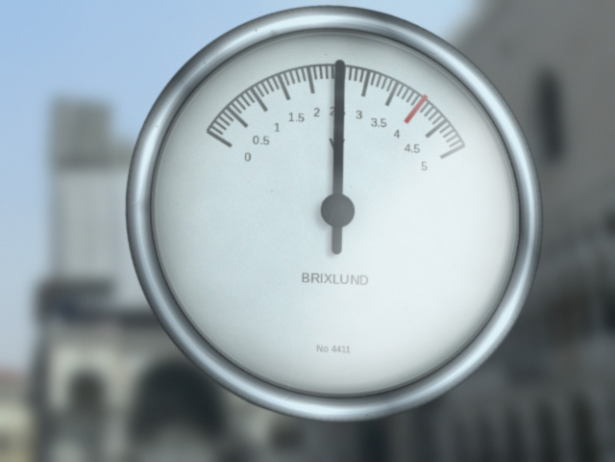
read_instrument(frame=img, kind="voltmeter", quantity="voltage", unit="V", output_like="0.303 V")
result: 2.5 V
